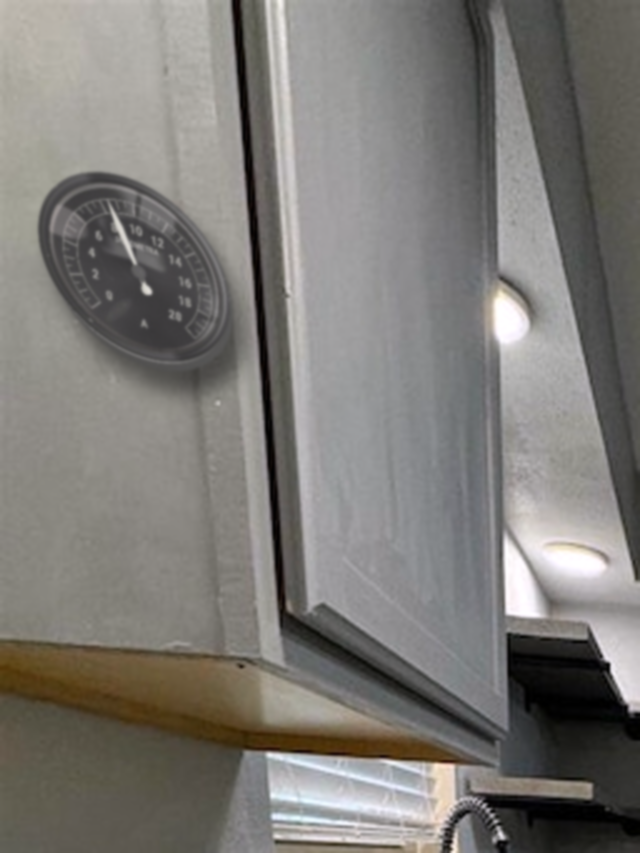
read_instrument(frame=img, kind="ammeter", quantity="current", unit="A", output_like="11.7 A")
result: 8.5 A
